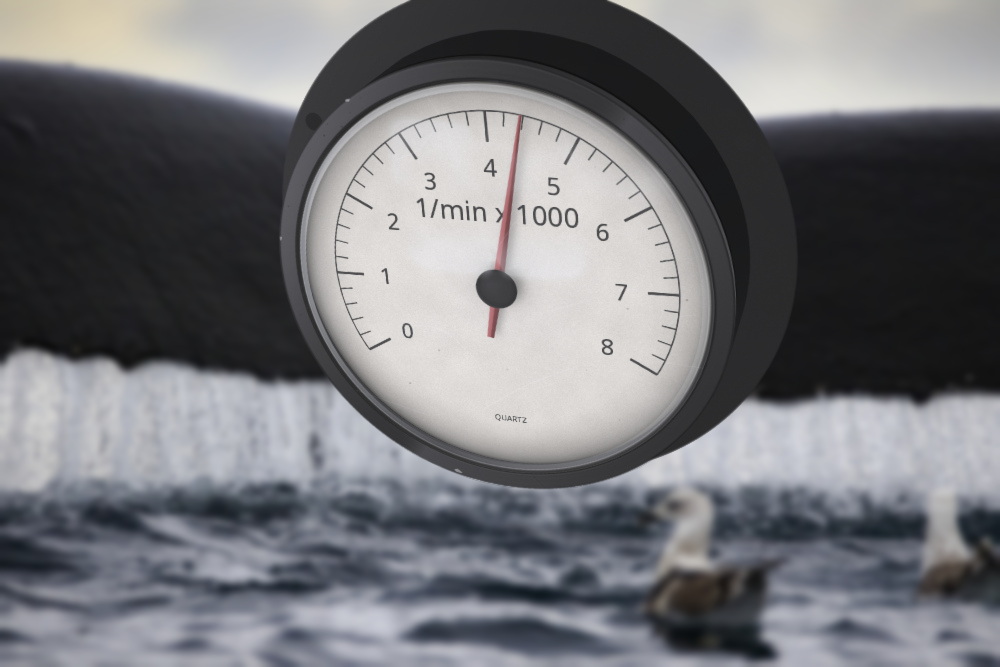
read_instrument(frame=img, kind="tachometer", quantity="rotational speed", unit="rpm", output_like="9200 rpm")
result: 4400 rpm
